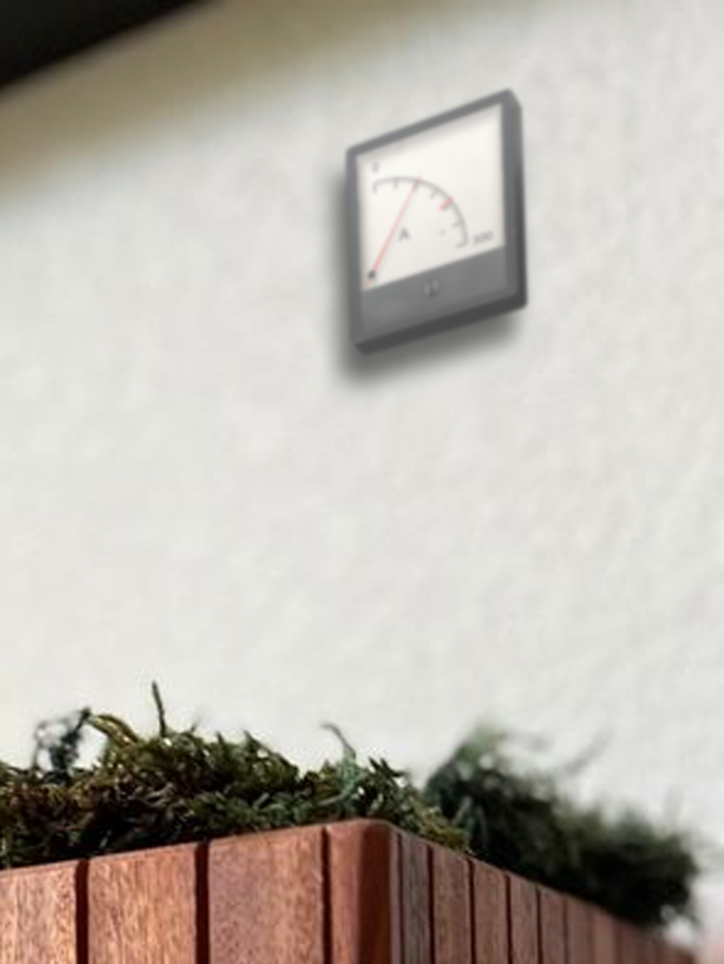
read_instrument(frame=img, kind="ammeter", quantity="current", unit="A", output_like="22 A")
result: 100 A
